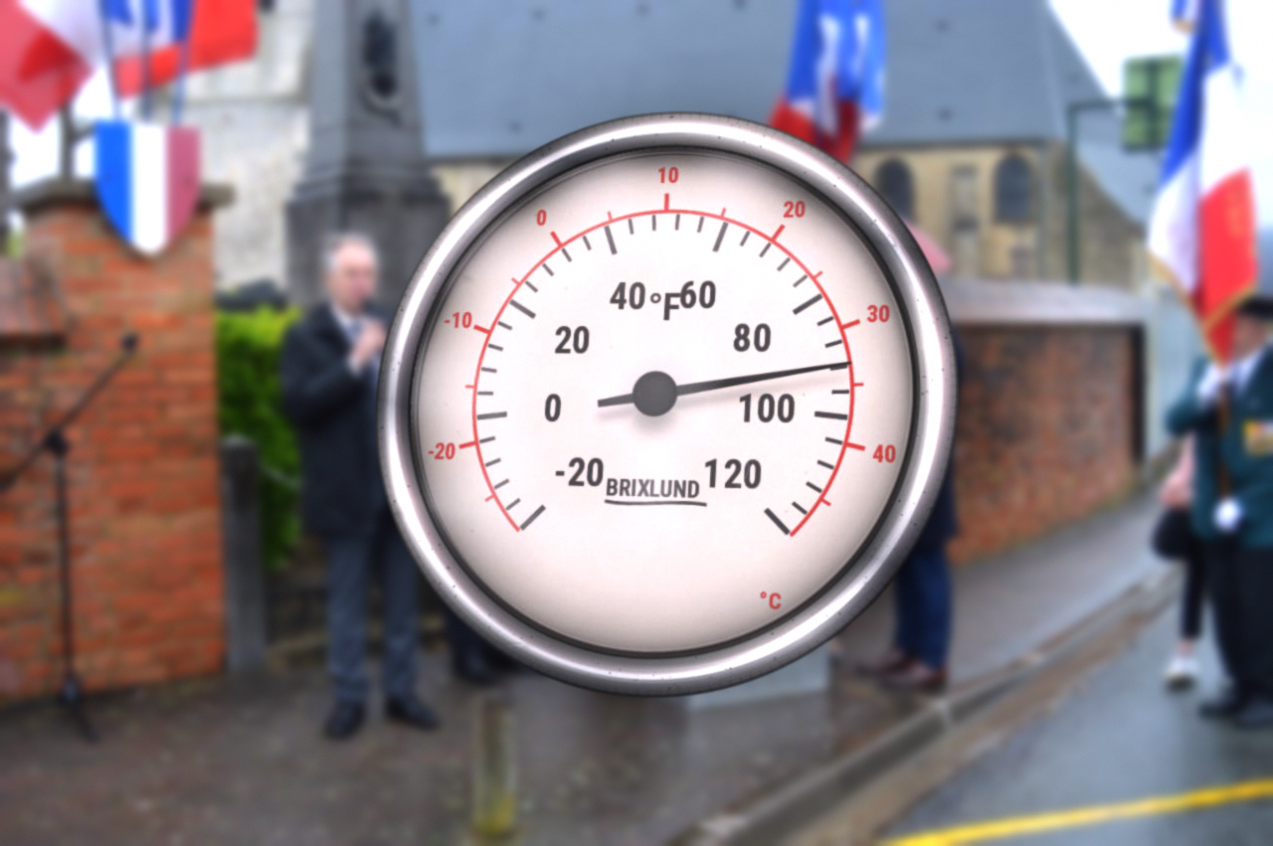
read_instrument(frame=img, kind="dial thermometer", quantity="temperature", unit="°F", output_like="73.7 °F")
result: 92 °F
